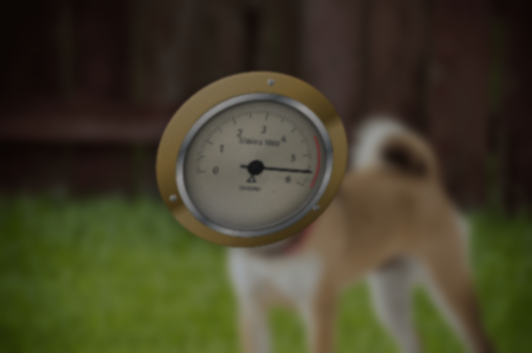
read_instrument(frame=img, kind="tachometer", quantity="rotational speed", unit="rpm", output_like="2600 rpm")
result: 5500 rpm
